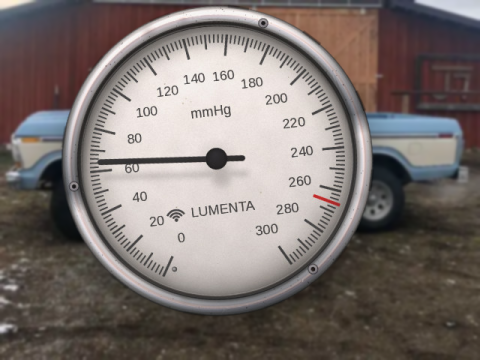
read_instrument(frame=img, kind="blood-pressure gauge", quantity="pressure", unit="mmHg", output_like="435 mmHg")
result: 64 mmHg
